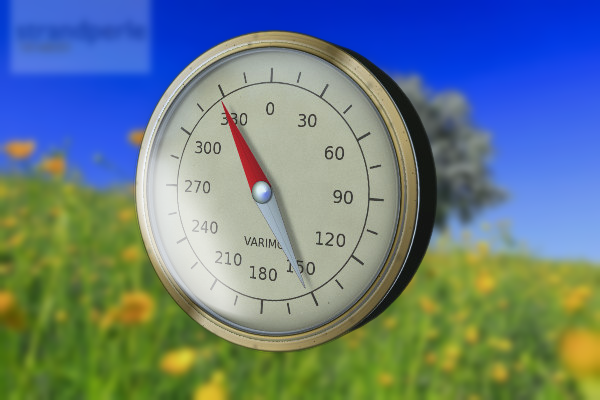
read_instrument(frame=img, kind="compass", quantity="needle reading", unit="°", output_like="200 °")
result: 330 °
